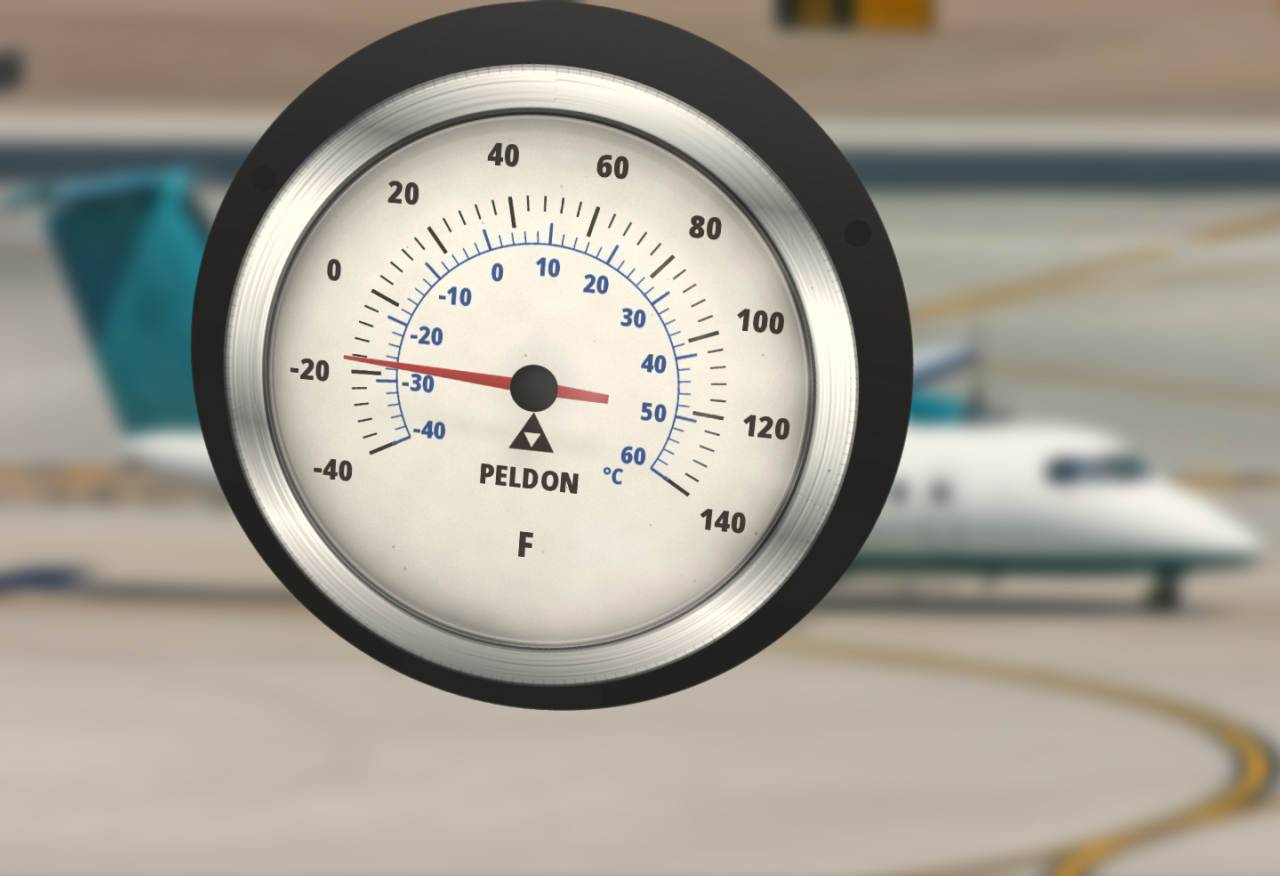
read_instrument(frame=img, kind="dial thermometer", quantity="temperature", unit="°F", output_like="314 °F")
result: -16 °F
